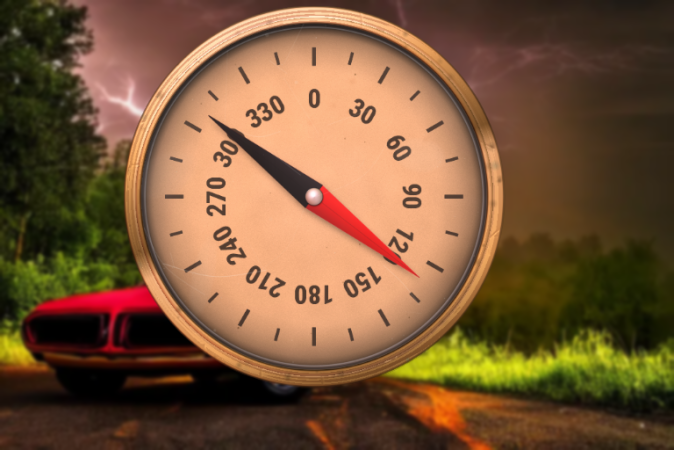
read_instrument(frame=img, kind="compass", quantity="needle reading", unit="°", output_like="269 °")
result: 127.5 °
